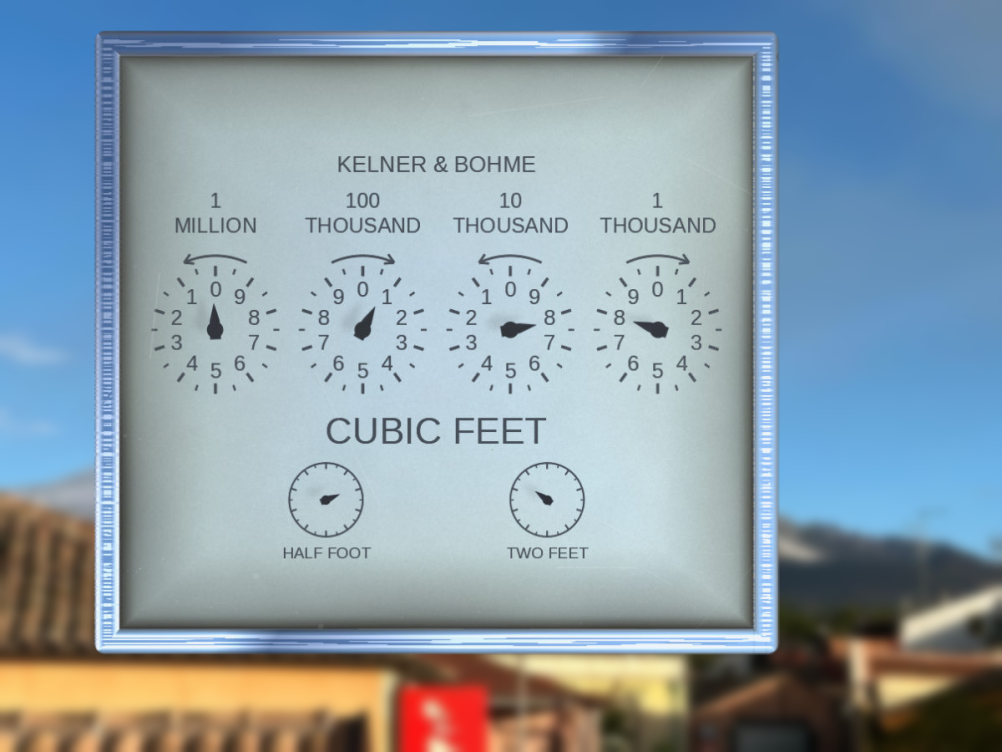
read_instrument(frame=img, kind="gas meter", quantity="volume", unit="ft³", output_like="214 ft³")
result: 7800 ft³
